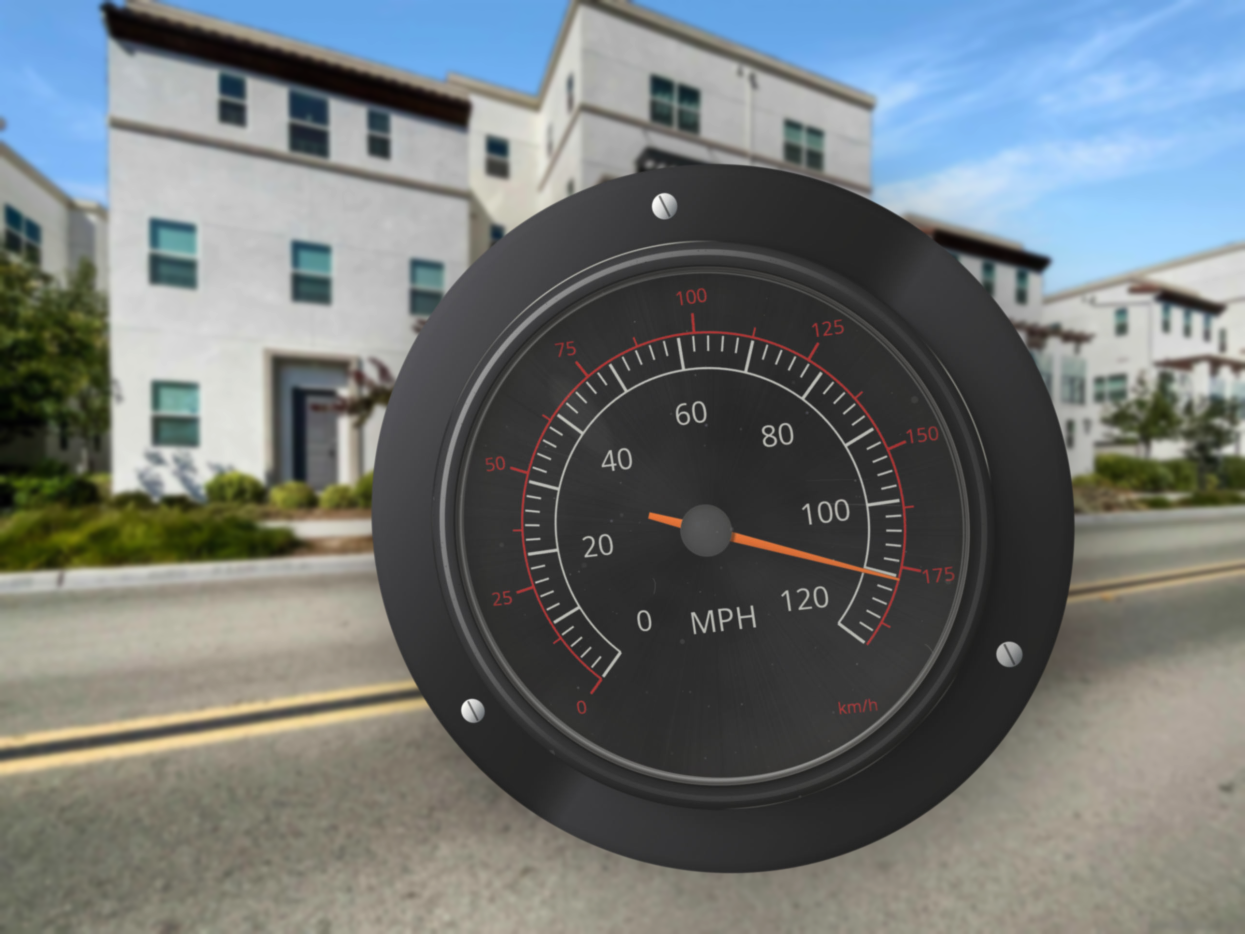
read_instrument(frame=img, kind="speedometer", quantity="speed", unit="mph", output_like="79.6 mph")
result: 110 mph
